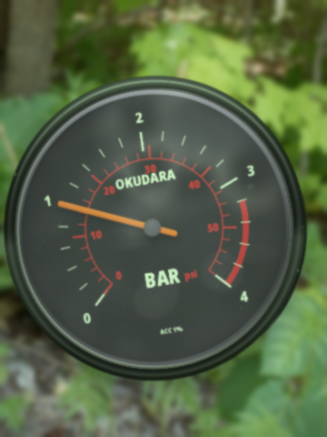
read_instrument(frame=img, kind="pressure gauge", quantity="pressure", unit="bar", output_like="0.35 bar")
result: 1 bar
